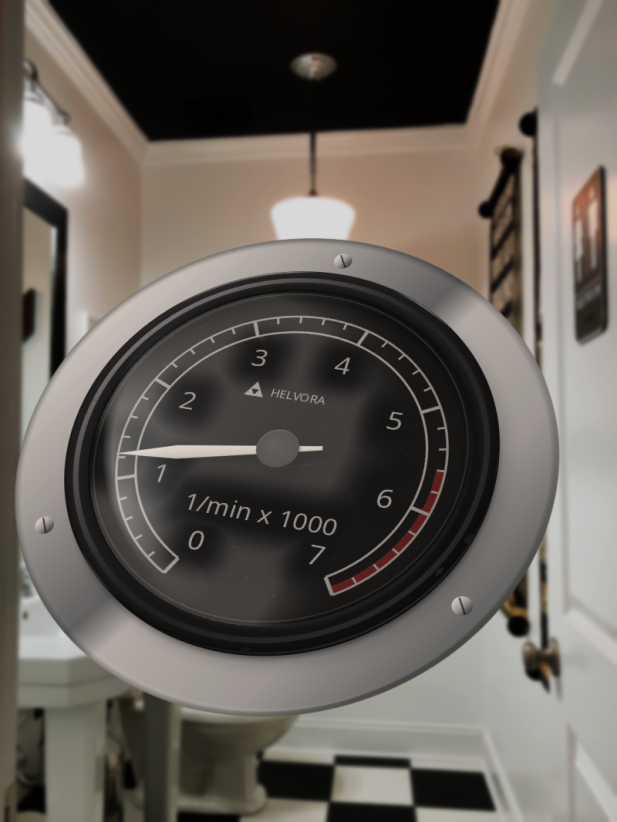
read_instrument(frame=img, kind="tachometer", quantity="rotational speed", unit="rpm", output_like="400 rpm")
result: 1200 rpm
